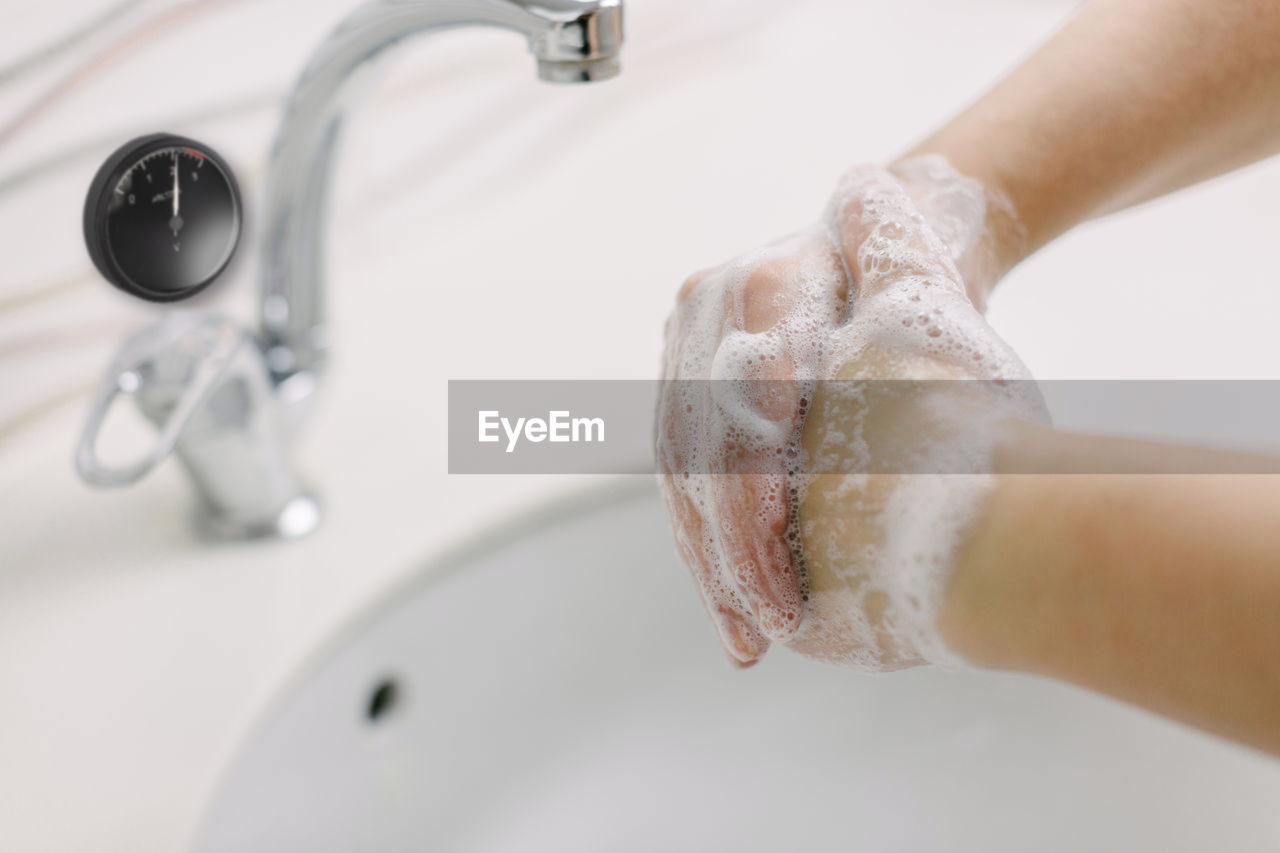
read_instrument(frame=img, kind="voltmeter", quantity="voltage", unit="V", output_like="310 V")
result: 2 V
